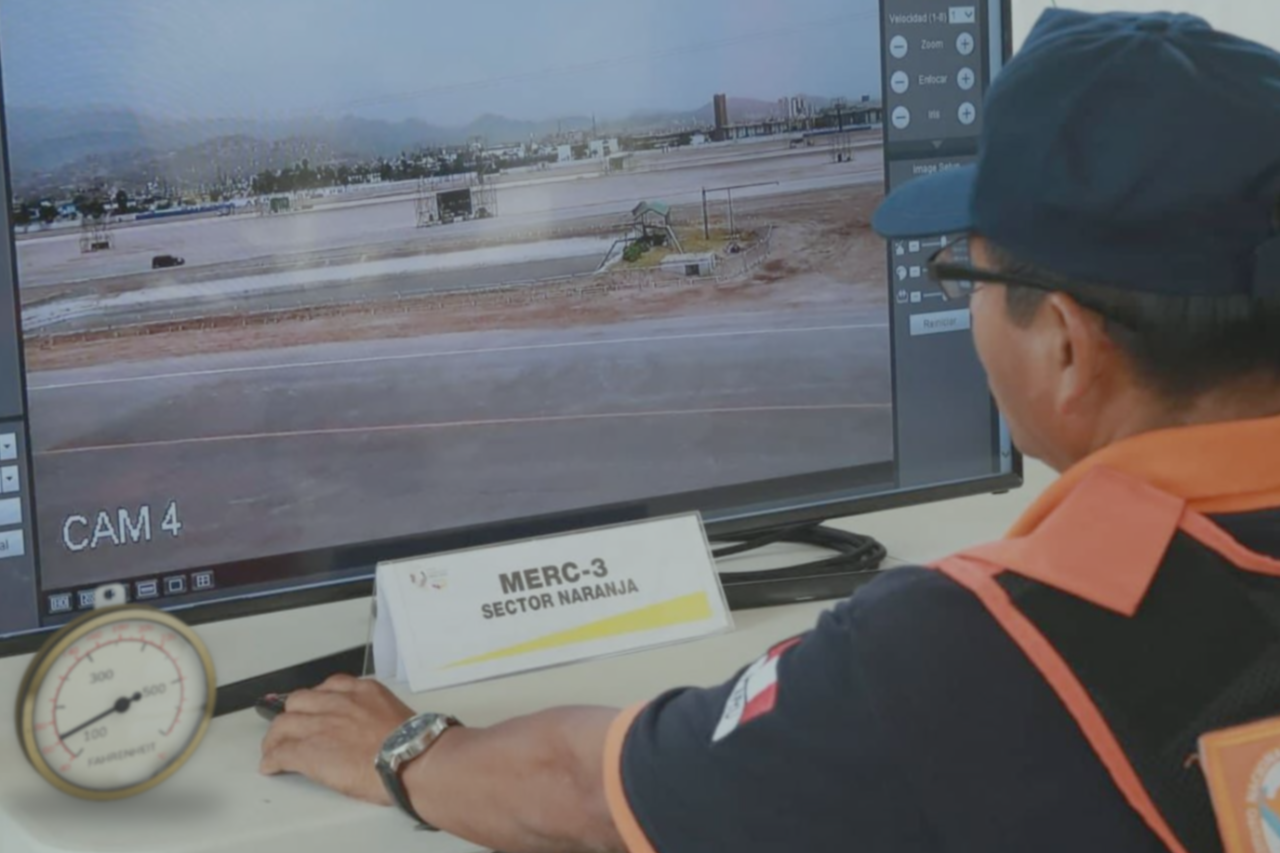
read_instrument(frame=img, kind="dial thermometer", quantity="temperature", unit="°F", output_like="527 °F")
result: 150 °F
